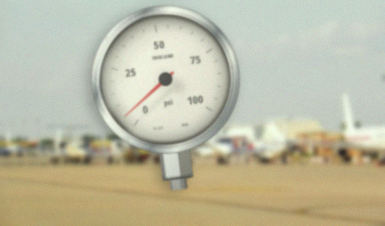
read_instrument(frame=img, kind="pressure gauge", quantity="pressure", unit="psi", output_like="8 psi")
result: 5 psi
